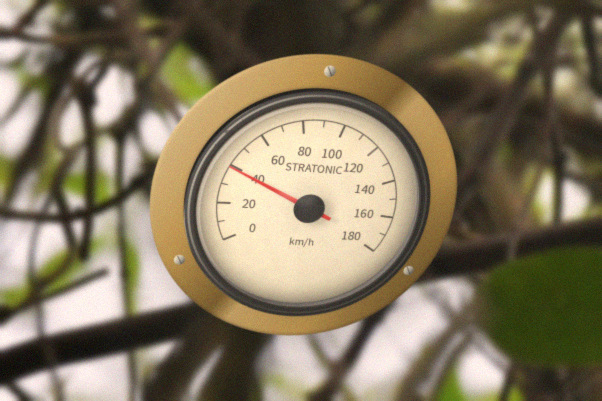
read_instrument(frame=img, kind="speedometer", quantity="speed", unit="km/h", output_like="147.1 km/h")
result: 40 km/h
